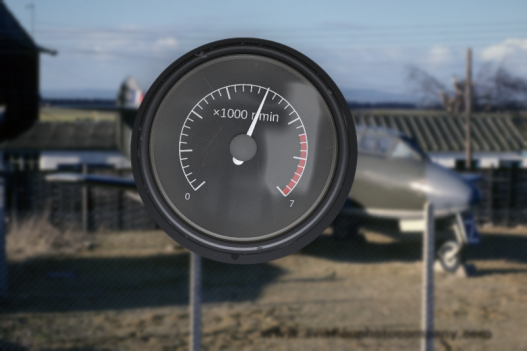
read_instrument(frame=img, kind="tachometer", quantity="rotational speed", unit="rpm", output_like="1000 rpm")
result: 4000 rpm
